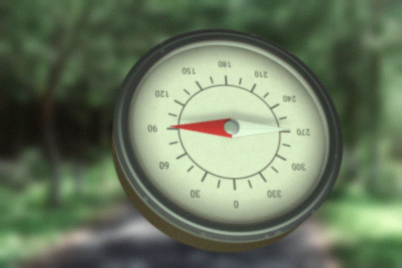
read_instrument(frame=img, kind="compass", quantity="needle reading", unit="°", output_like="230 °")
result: 90 °
